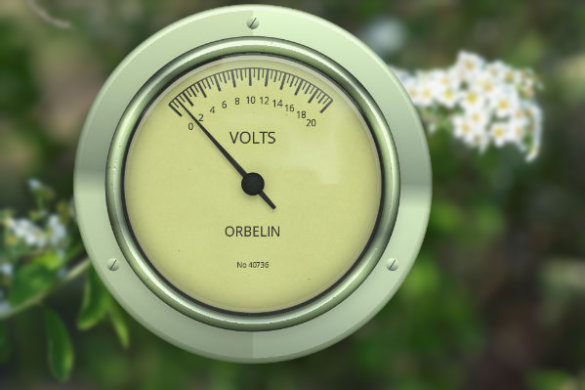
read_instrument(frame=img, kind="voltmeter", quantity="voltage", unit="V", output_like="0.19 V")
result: 1 V
